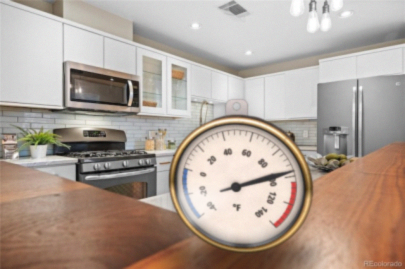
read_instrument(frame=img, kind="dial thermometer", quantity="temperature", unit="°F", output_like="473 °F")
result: 96 °F
